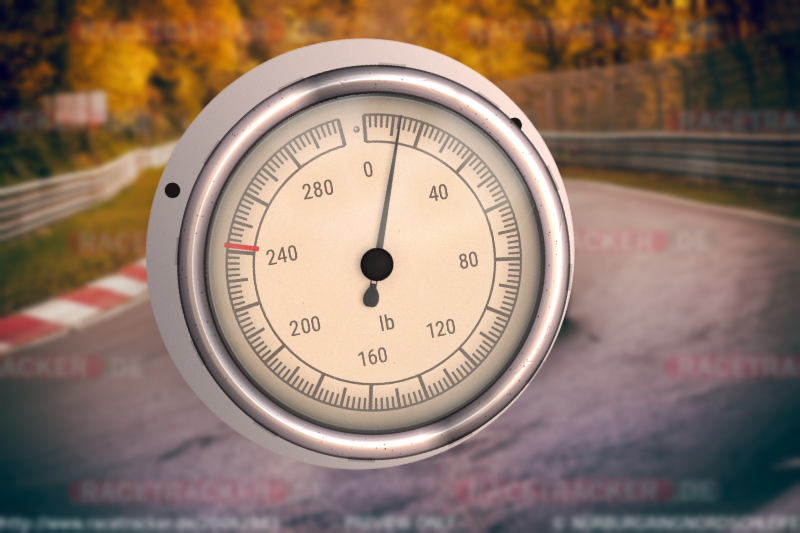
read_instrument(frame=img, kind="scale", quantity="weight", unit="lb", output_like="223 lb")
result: 12 lb
